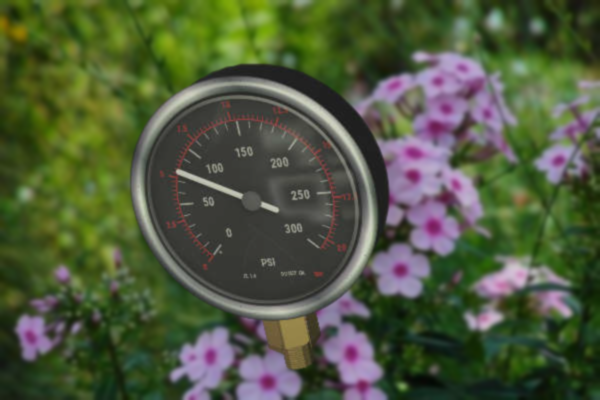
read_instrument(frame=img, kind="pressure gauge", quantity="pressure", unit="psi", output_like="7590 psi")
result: 80 psi
